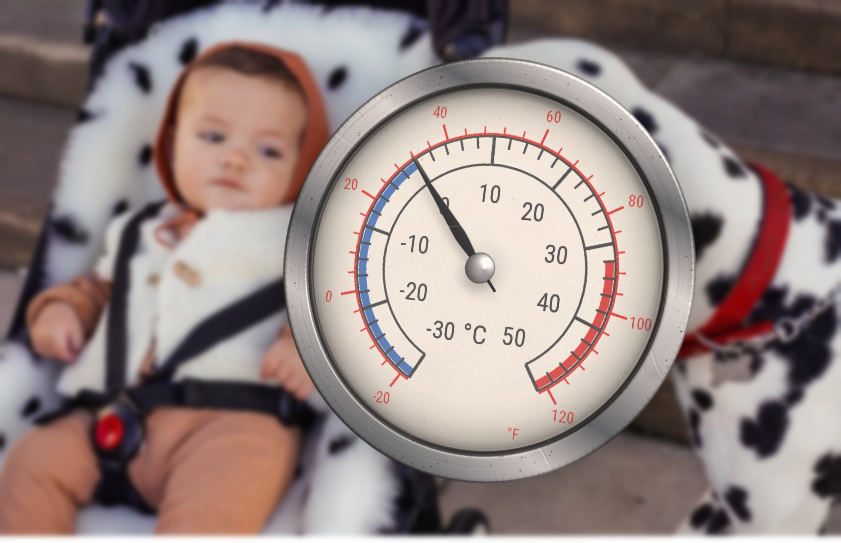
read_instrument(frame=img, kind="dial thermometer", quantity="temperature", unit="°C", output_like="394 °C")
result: 0 °C
